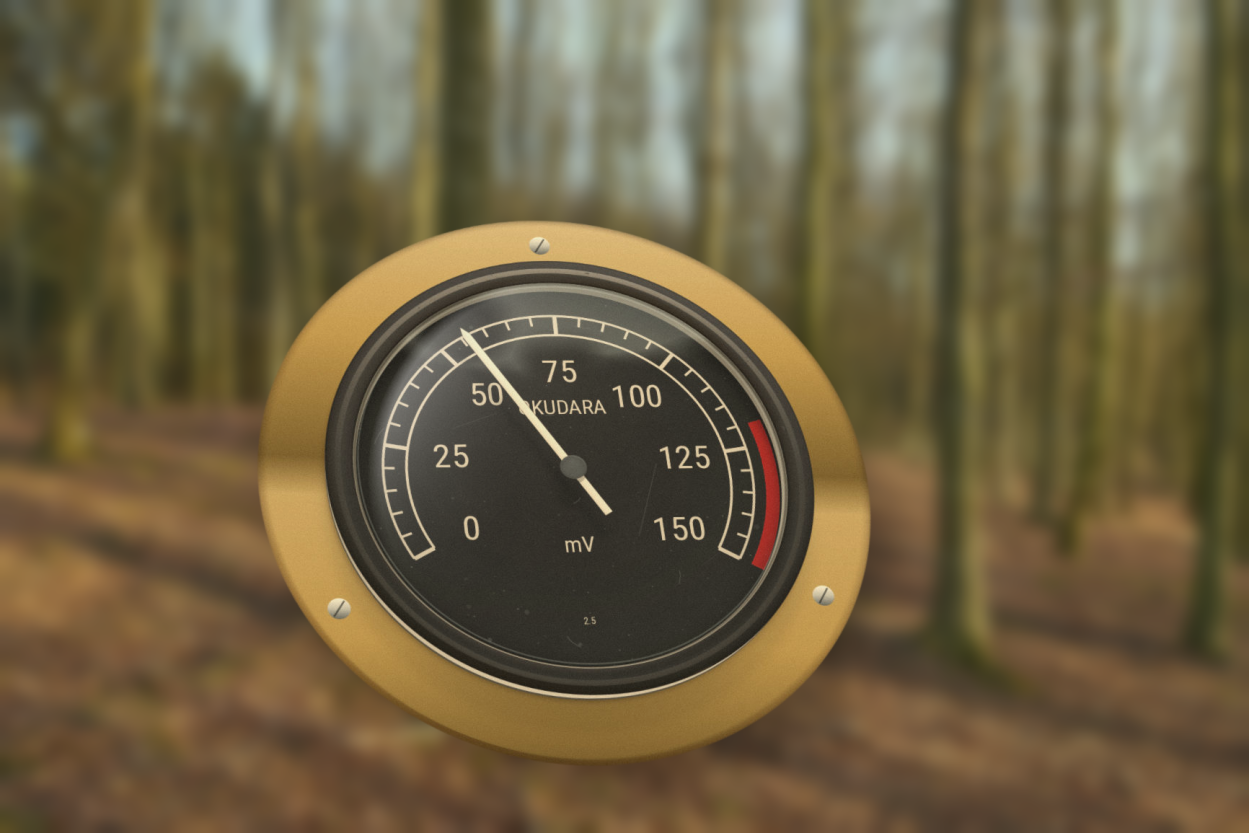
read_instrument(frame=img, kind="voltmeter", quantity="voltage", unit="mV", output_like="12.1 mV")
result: 55 mV
